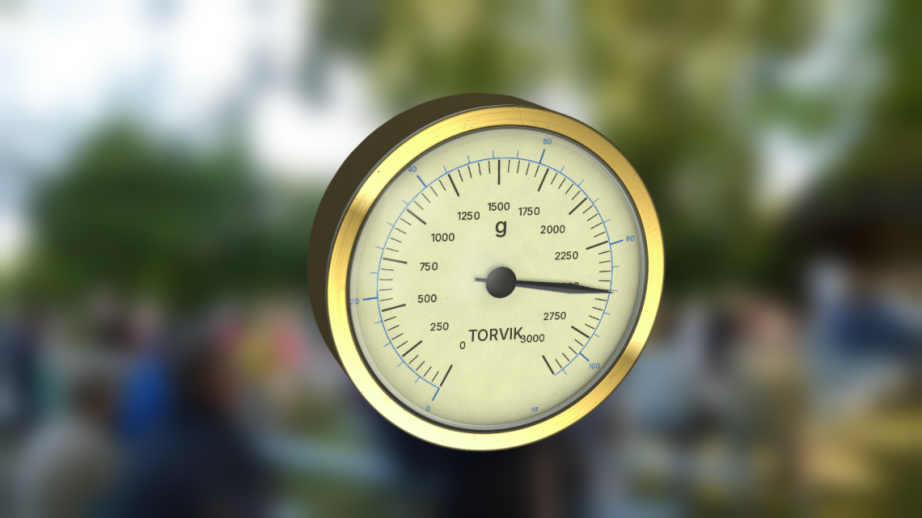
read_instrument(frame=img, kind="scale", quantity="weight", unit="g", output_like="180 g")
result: 2500 g
